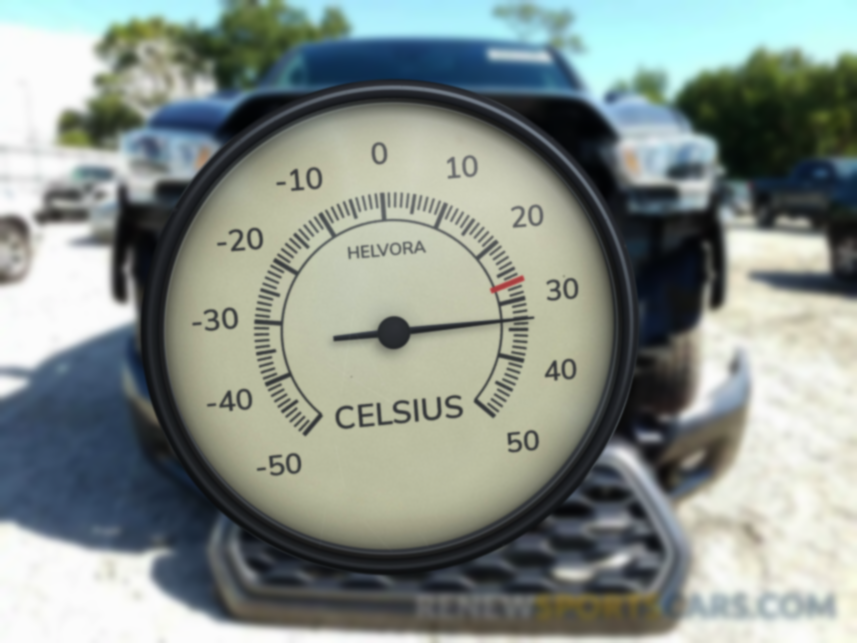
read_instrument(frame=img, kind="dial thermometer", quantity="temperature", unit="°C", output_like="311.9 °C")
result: 33 °C
